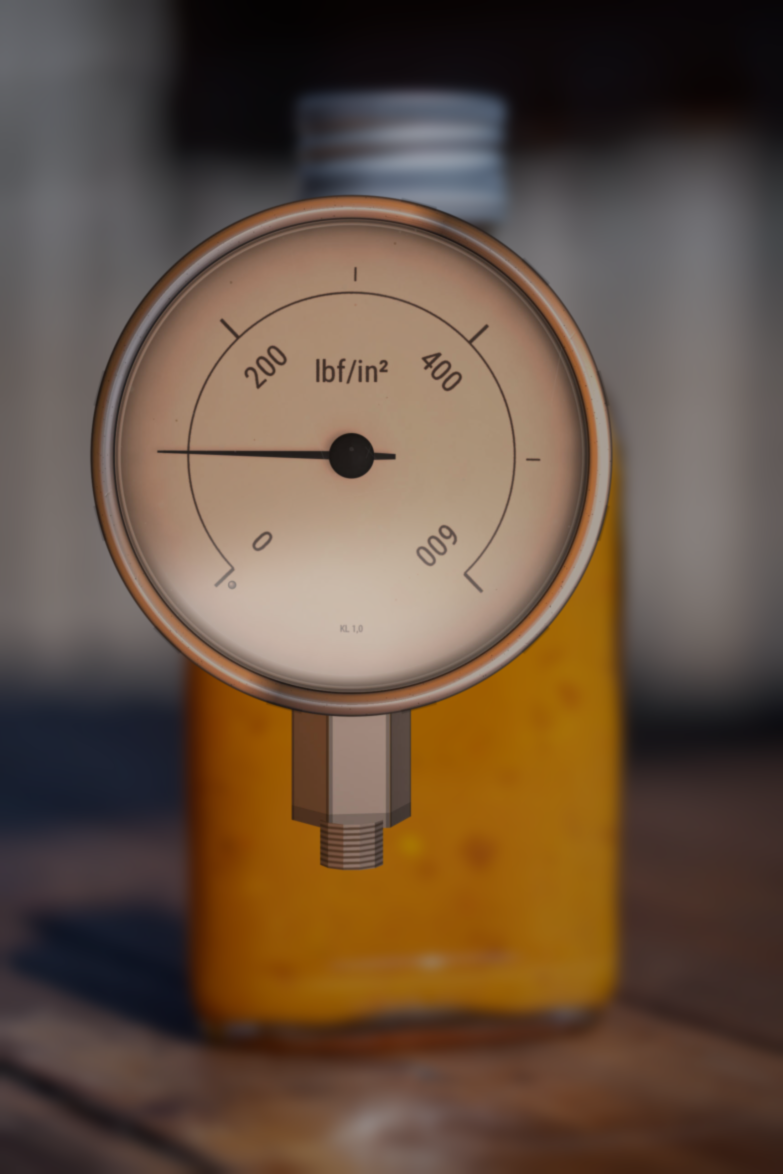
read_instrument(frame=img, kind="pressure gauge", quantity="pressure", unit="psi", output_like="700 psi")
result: 100 psi
